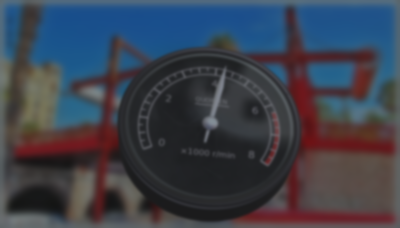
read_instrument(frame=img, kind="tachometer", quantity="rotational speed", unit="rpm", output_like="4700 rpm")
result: 4250 rpm
